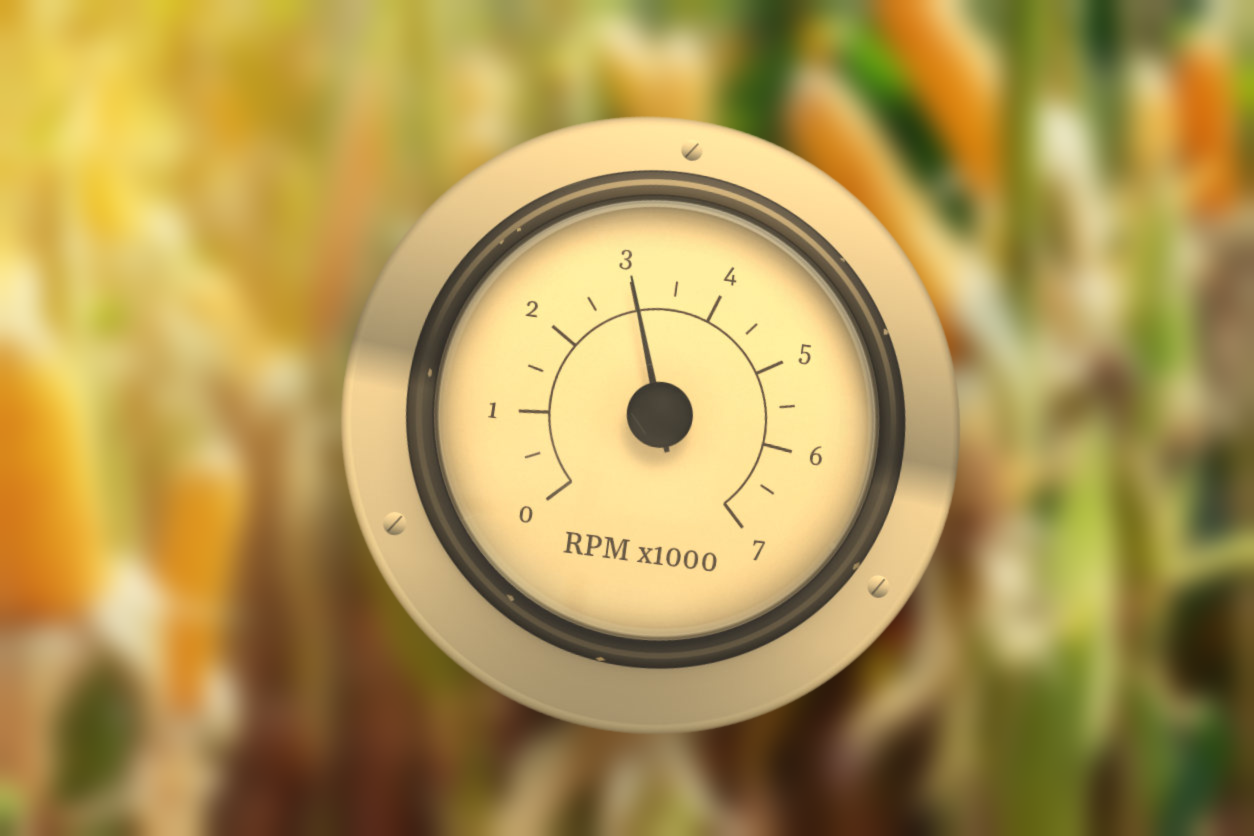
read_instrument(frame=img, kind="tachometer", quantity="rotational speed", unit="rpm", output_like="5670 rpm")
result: 3000 rpm
